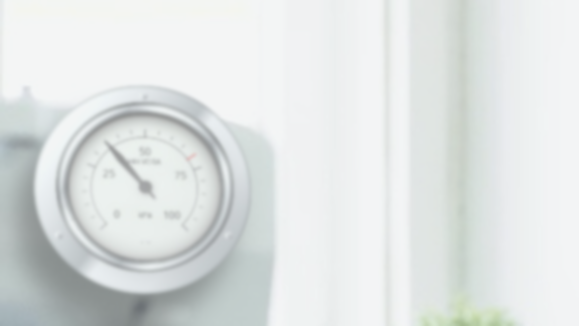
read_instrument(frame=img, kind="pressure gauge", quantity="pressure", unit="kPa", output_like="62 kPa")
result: 35 kPa
